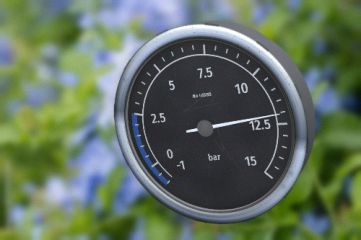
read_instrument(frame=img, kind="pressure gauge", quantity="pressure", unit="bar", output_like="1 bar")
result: 12 bar
